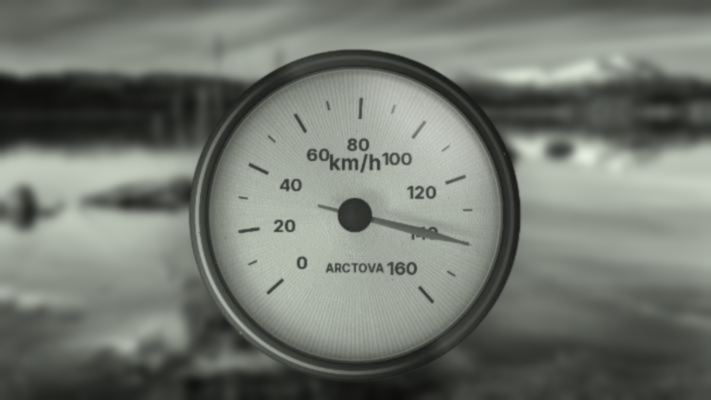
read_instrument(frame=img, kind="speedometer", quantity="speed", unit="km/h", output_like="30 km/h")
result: 140 km/h
